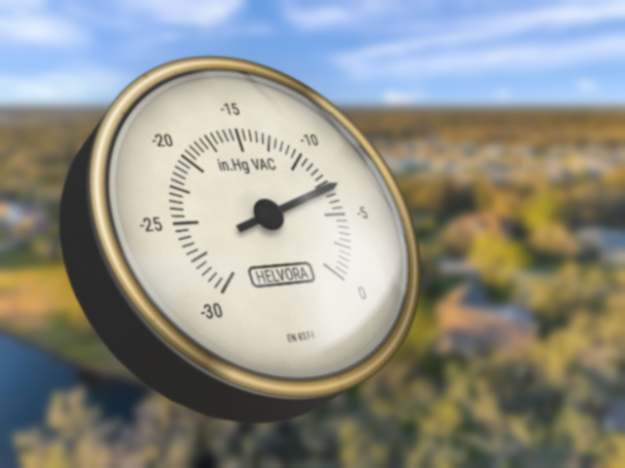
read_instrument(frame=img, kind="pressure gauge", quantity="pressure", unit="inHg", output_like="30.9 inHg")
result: -7 inHg
